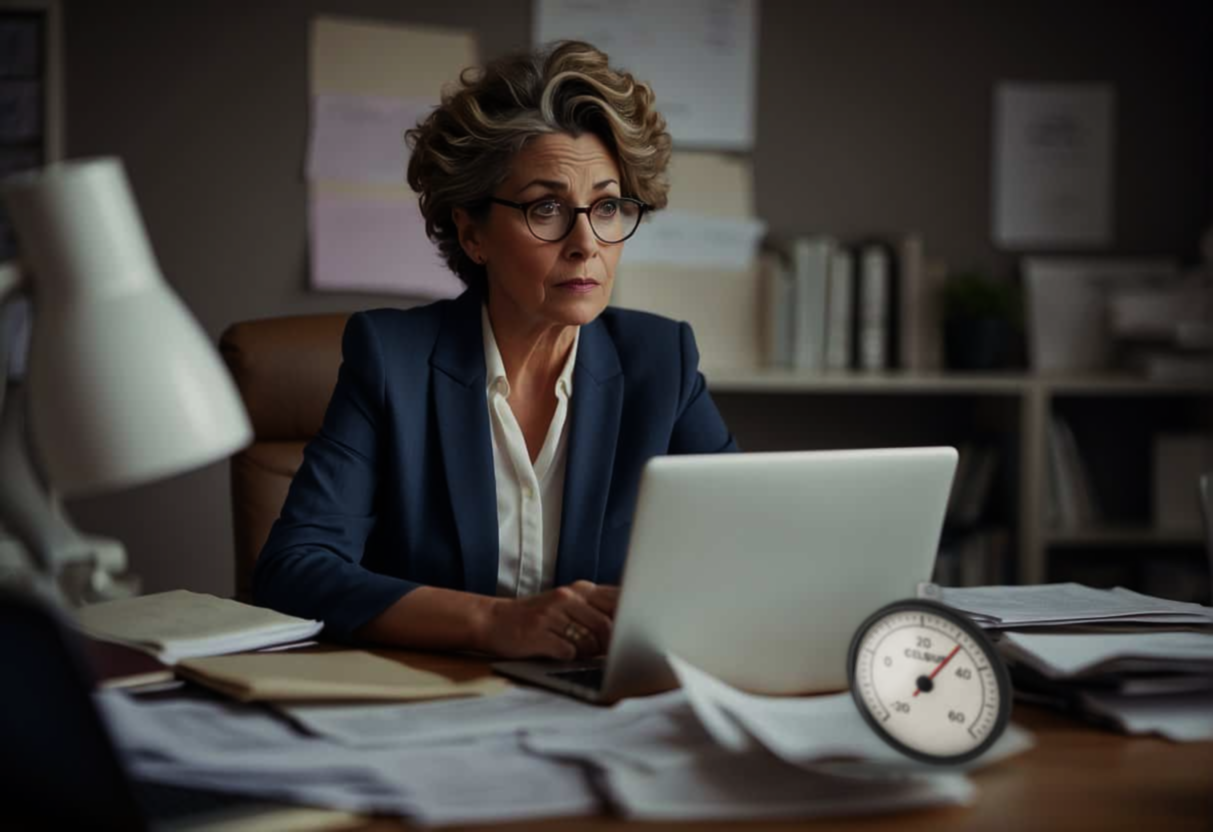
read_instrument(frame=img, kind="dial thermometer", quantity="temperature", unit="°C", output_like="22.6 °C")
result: 32 °C
